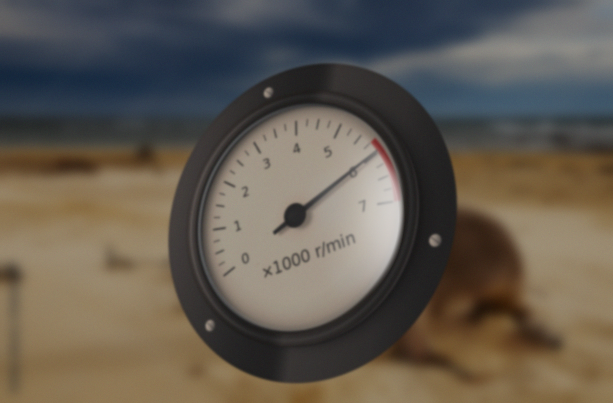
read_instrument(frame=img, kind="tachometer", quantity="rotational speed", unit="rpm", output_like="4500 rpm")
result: 6000 rpm
